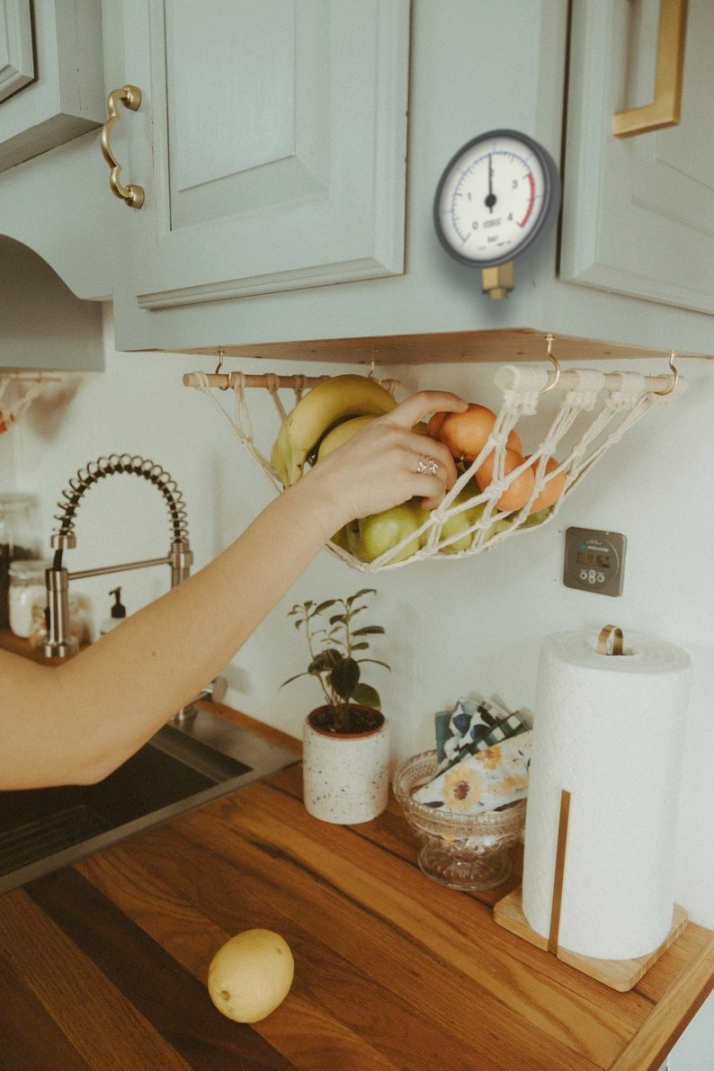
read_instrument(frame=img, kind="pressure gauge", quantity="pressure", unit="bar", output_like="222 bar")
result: 2 bar
